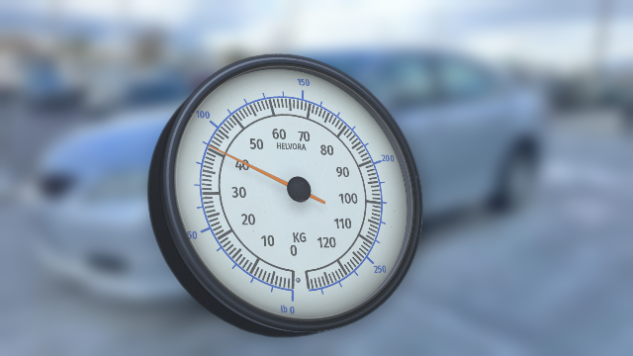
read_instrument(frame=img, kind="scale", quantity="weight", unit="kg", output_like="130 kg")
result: 40 kg
